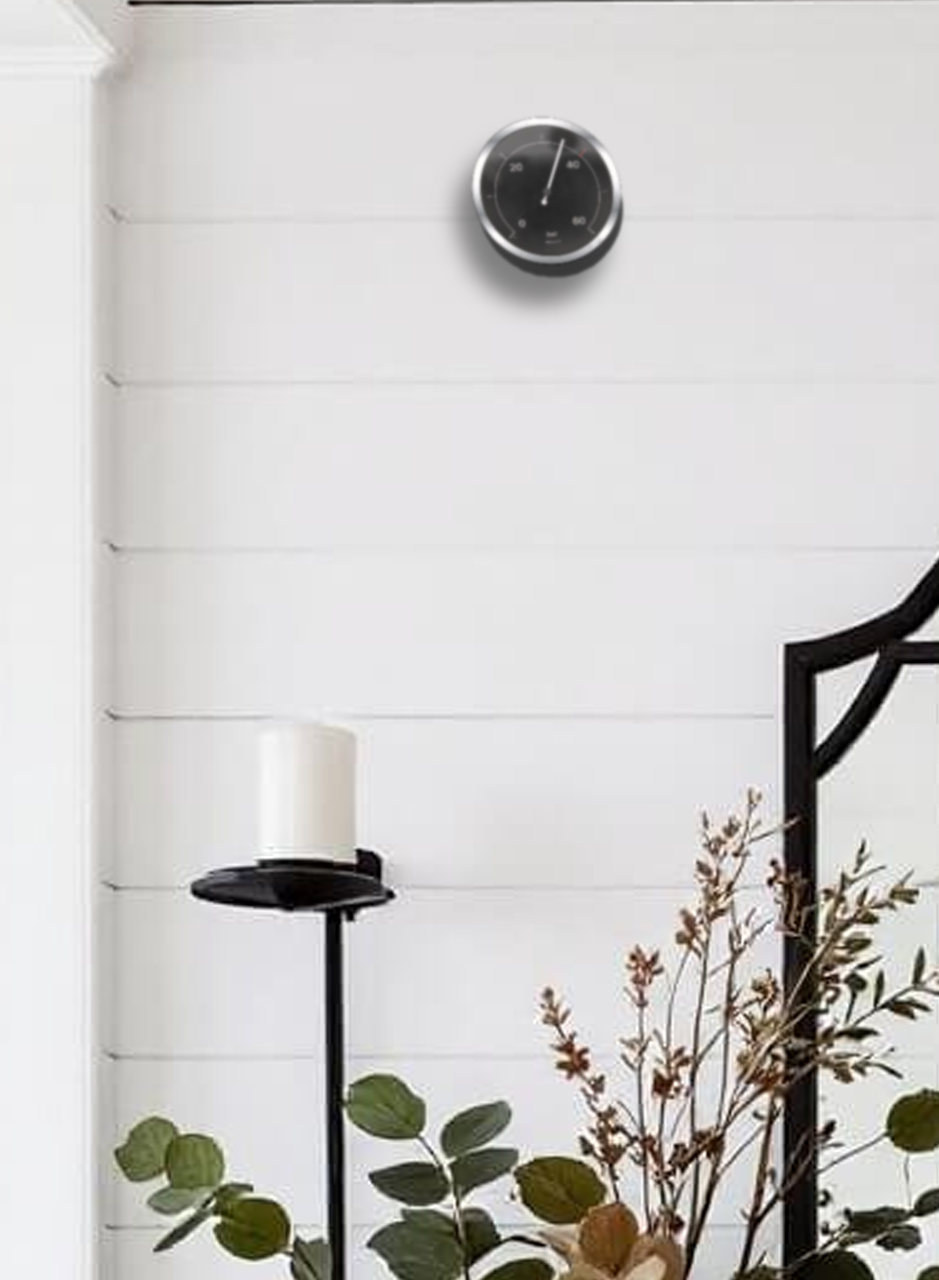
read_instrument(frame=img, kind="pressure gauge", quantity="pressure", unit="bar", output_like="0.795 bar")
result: 35 bar
